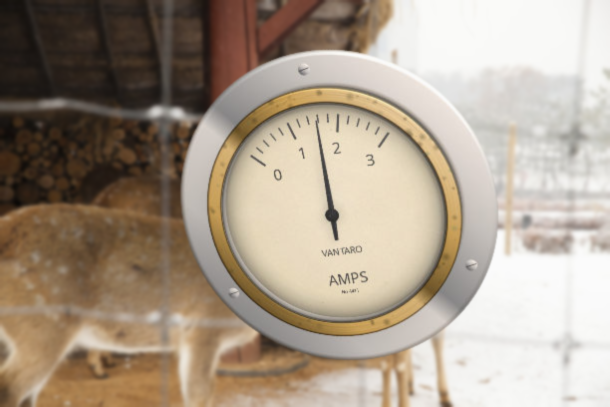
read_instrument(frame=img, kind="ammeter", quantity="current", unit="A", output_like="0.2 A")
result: 1.6 A
